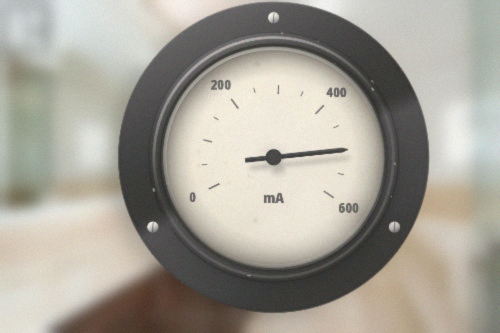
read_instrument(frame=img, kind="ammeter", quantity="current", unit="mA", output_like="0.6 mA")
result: 500 mA
